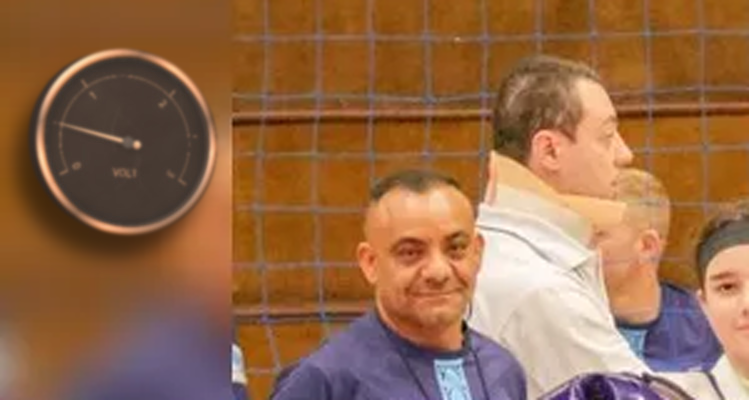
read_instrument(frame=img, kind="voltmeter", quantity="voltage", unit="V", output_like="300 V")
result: 0.5 V
